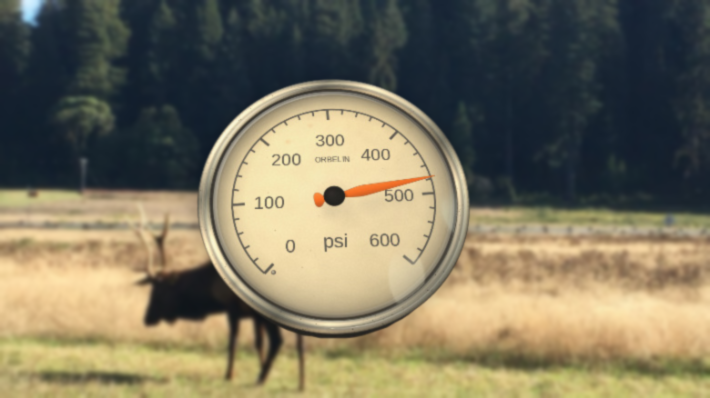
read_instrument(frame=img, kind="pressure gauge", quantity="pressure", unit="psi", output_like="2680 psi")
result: 480 psi
